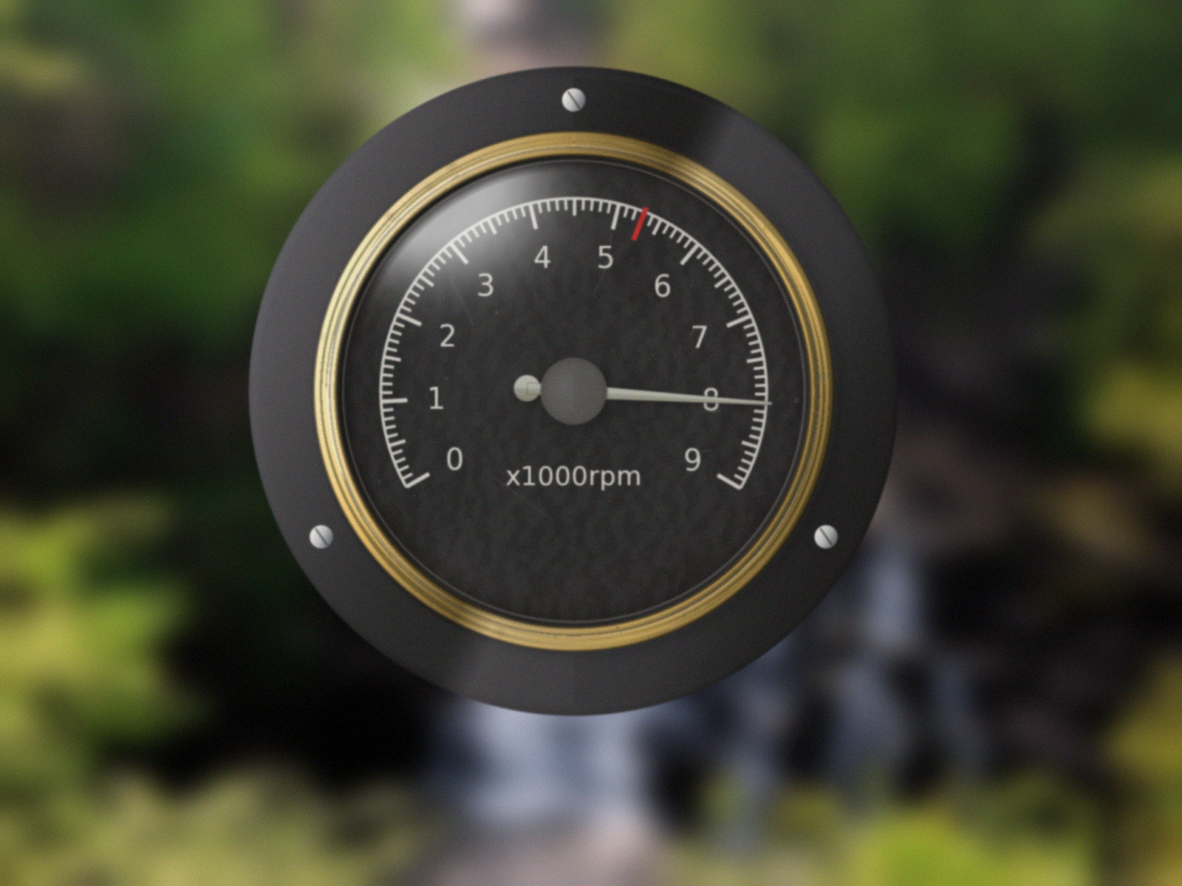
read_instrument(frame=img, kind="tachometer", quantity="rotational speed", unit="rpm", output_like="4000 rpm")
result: 8000 rpm
